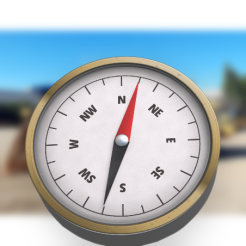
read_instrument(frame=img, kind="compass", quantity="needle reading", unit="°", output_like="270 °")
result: 15 °
